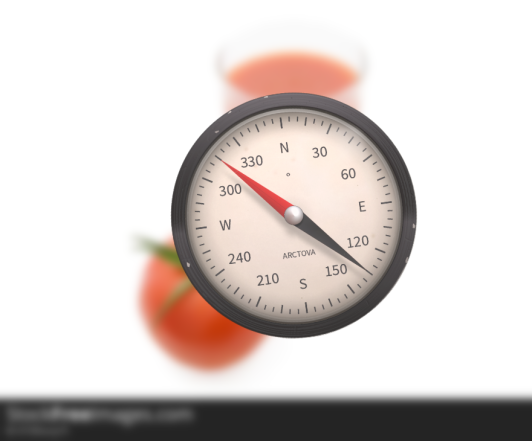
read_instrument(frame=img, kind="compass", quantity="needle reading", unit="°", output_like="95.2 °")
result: 315 °
